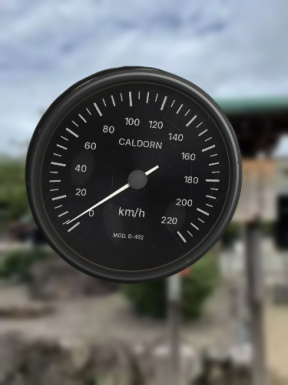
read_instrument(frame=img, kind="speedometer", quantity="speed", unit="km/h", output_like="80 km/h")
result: 5 km/h
